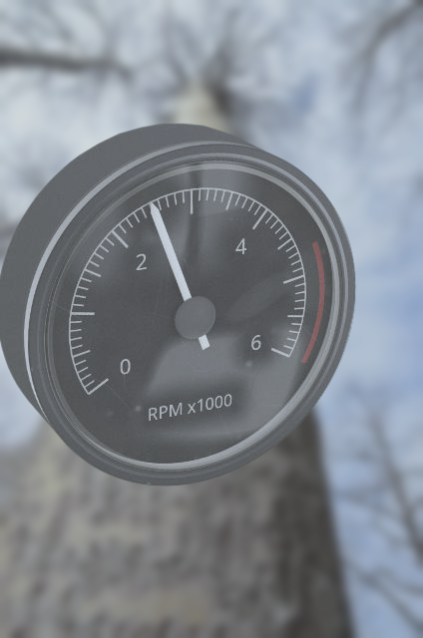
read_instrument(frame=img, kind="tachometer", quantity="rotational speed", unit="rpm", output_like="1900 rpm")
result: 2500 rpm
